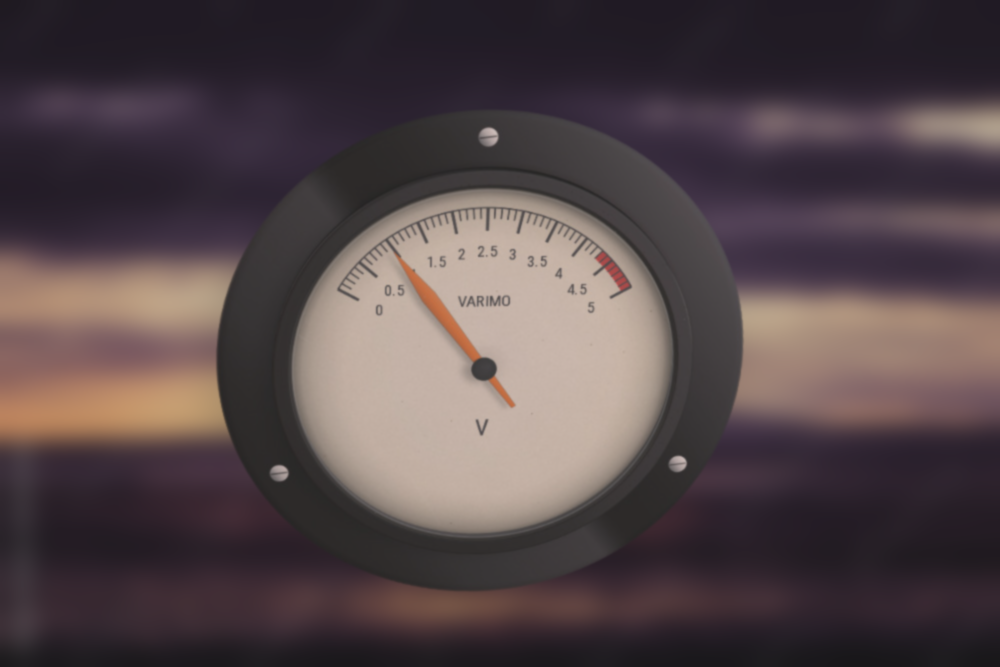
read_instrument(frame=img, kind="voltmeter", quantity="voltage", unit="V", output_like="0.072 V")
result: 1 V
